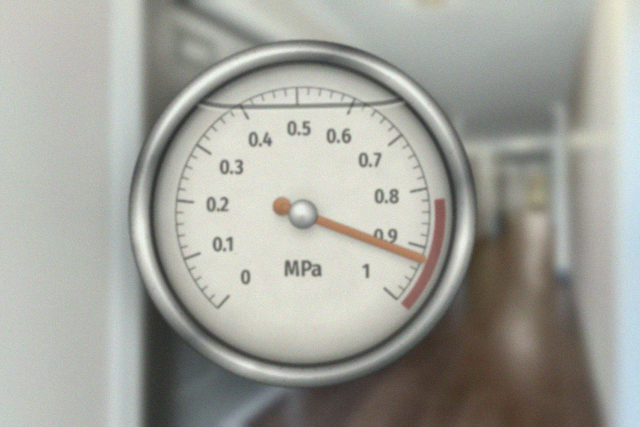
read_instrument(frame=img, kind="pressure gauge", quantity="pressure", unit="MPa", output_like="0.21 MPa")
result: 0.92 MPa
